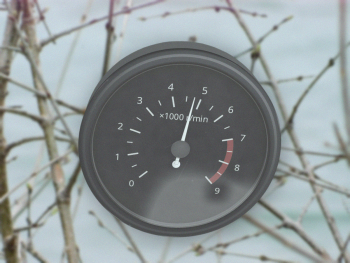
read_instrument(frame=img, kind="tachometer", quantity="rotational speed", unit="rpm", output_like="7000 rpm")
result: 4750 rpm
